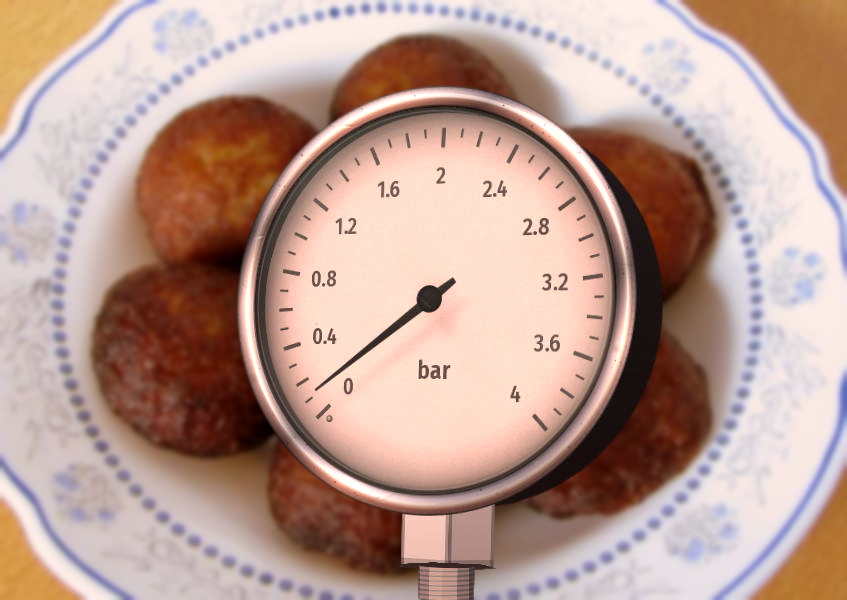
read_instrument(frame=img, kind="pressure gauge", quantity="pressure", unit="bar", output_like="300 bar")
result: 0.1 bar
